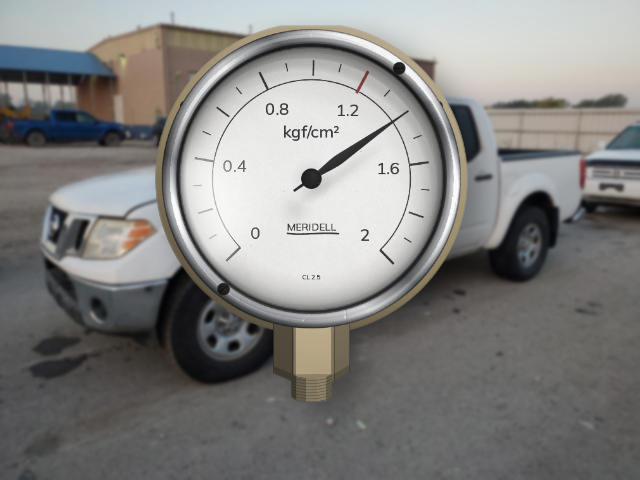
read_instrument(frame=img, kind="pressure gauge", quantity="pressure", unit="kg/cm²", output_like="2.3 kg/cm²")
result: 1.4 kg/cm²
